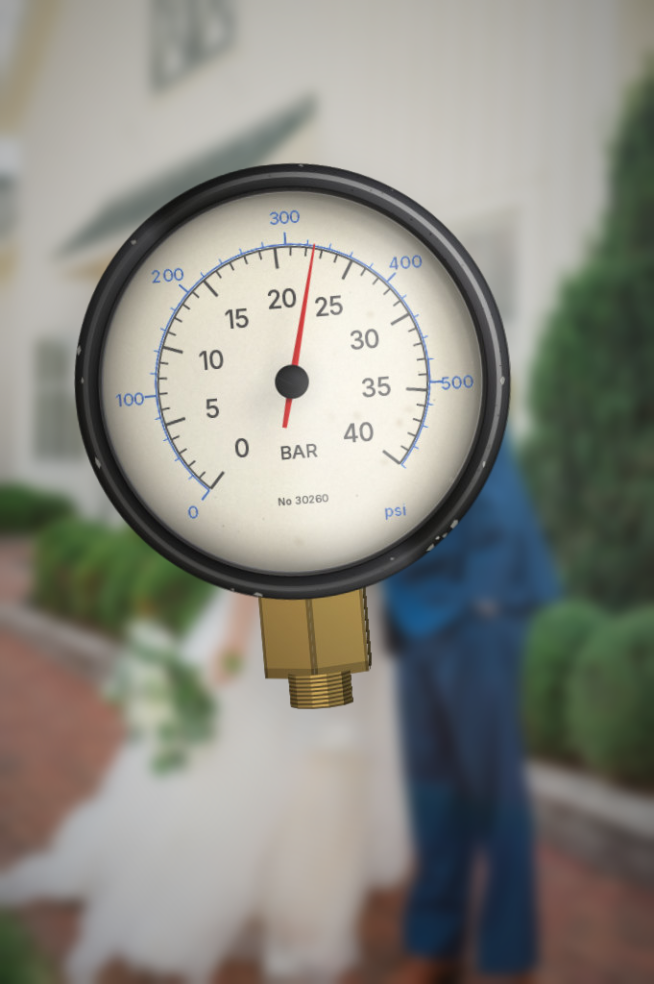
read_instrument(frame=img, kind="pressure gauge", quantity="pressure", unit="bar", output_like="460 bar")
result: 22.5 bar
